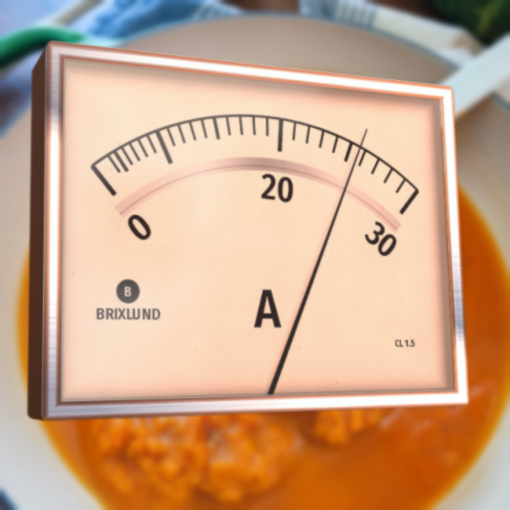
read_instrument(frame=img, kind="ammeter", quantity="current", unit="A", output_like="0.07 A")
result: 25.5 A
